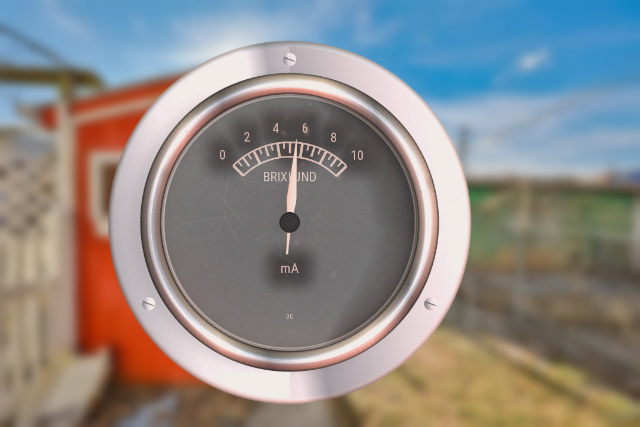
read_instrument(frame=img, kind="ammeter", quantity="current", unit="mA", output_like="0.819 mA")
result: 5.5 mA
